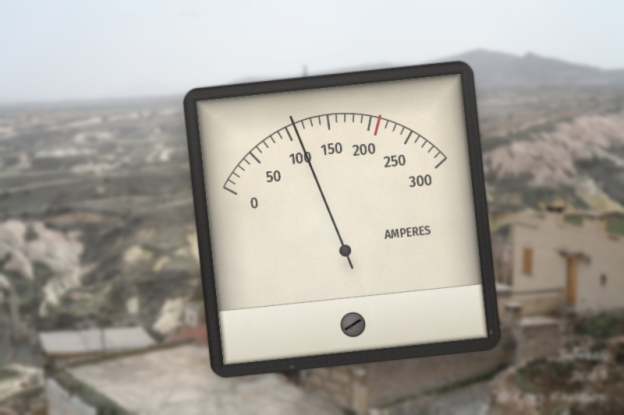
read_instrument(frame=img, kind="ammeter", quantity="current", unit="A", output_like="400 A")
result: 110 A
